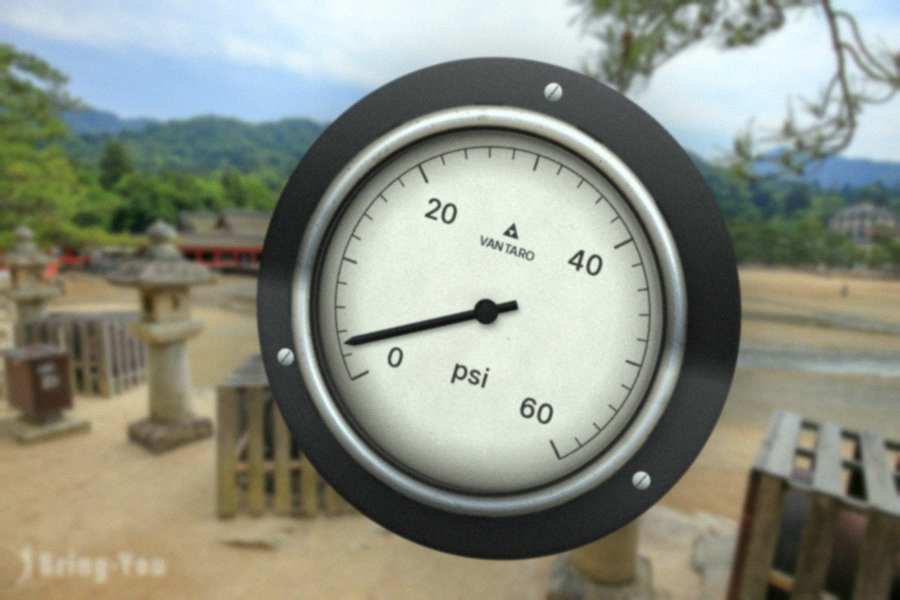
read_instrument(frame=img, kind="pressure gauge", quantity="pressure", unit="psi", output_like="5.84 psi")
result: 3 psi
